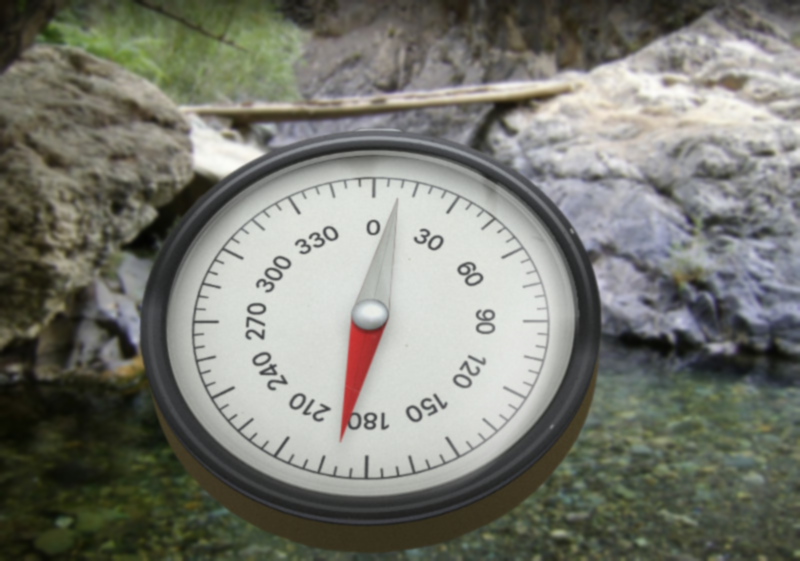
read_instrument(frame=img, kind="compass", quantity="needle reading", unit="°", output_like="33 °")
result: 190 °
